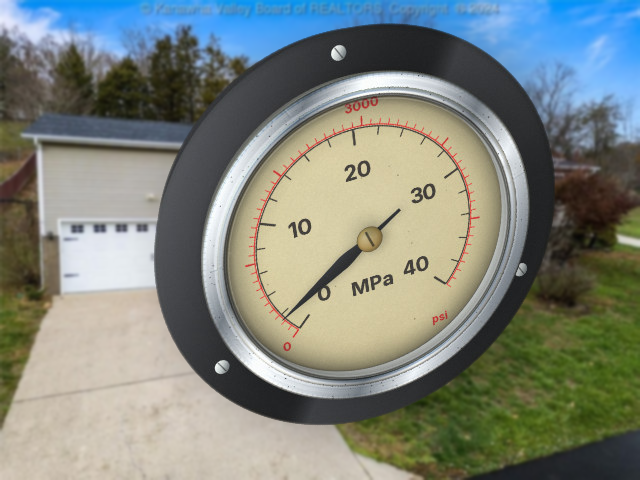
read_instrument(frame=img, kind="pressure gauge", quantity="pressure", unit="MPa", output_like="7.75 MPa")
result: 2 MPa
